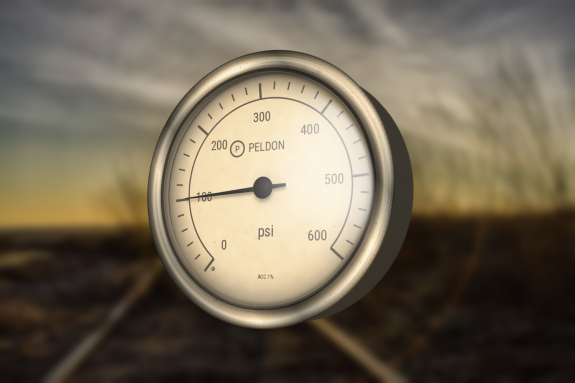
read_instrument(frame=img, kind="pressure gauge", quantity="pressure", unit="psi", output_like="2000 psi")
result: 100 psi
